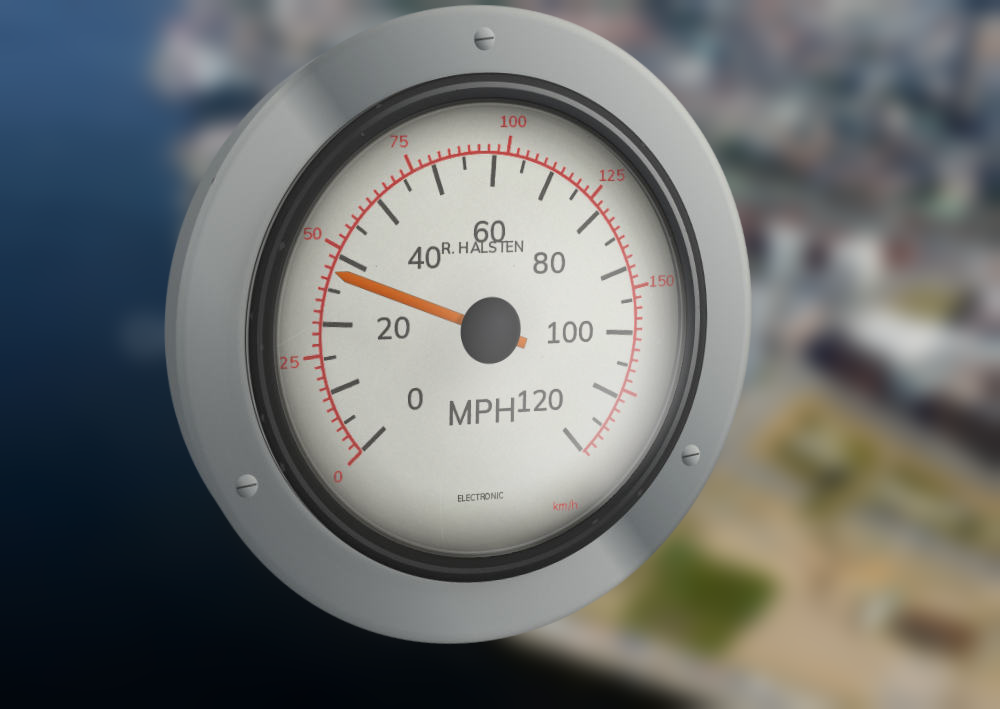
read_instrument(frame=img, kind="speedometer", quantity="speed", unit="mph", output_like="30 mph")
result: 27.5 mph
